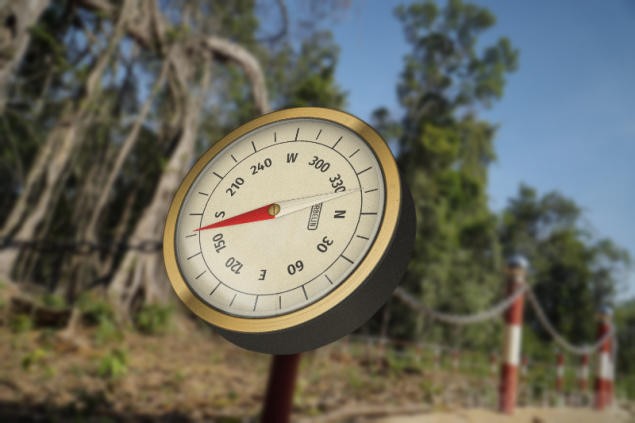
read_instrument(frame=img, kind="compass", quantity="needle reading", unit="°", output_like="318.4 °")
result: 165 °
